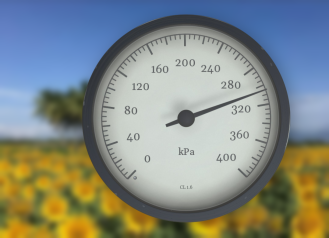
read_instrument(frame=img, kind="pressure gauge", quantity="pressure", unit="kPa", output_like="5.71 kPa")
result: 305 kPa
